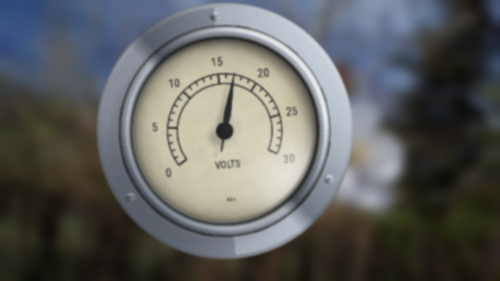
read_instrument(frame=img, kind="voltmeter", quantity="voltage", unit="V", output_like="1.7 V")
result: 17 V
